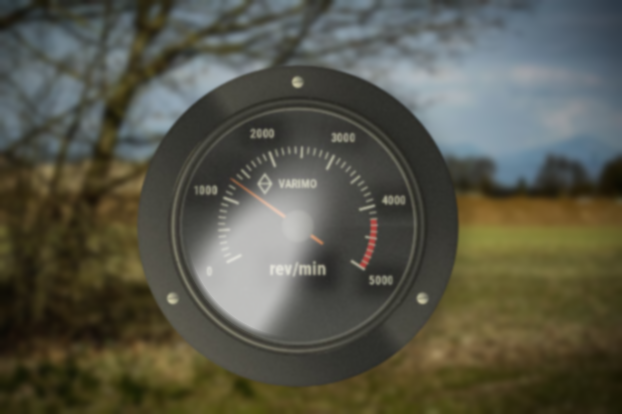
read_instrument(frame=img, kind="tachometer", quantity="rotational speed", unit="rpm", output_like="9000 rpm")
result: 1300 rpm
